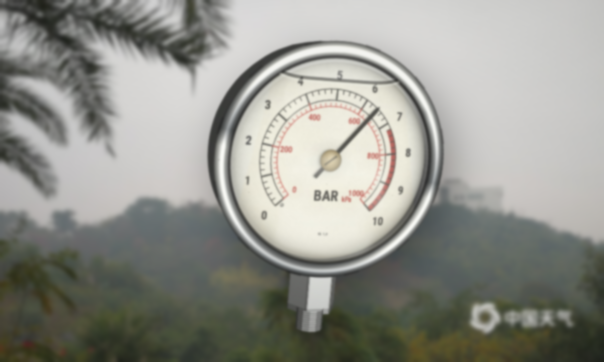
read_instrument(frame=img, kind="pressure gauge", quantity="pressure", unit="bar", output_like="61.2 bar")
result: 6.4 bar
